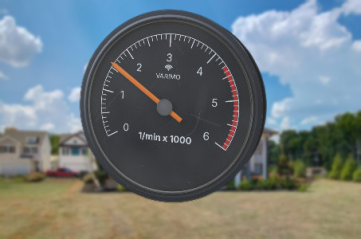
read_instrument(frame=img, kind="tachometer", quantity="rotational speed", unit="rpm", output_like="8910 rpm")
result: 1600 rpm
